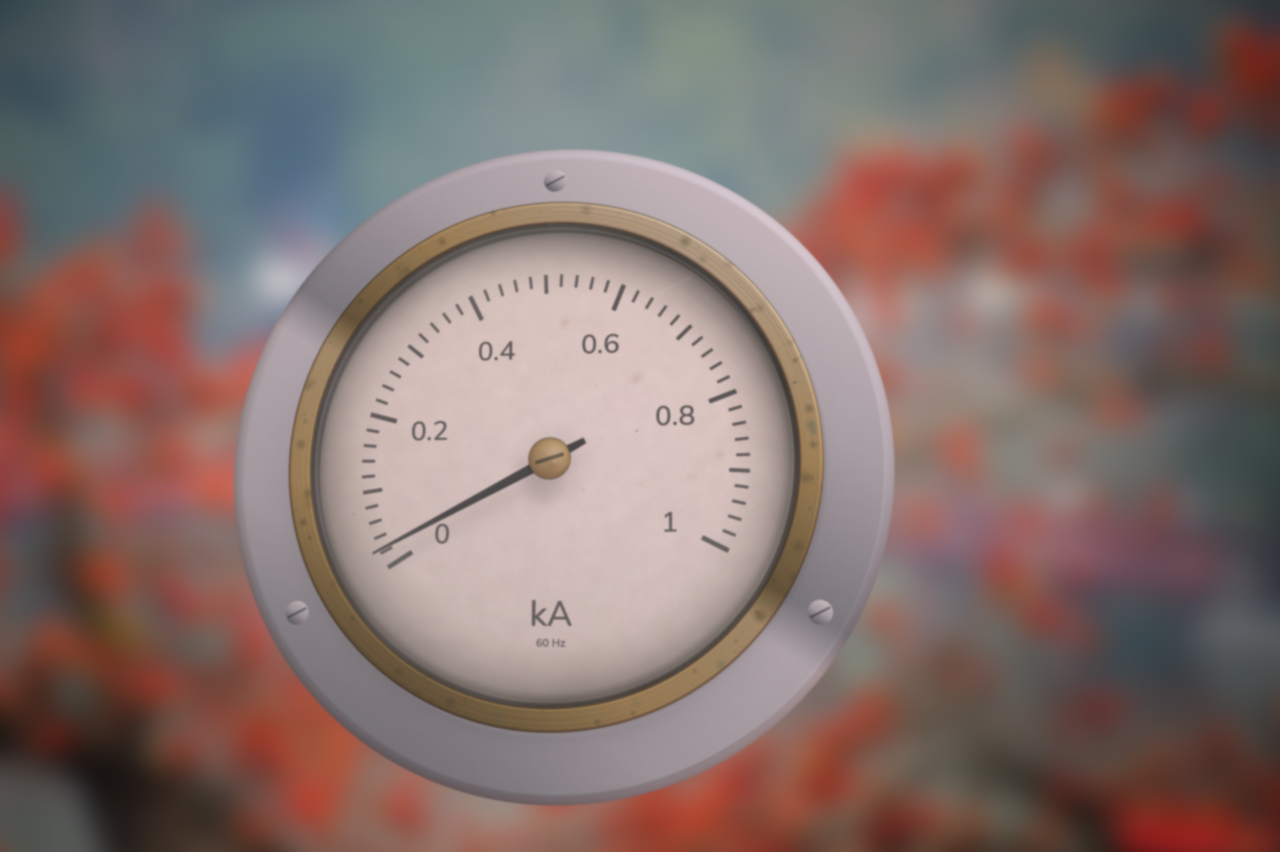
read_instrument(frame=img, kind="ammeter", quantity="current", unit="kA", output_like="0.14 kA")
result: 0.02 kA
